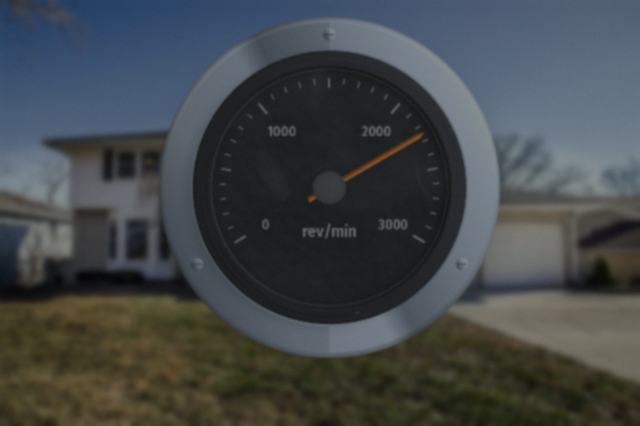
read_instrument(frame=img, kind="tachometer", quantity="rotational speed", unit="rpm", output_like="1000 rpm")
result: 2250 rpm
